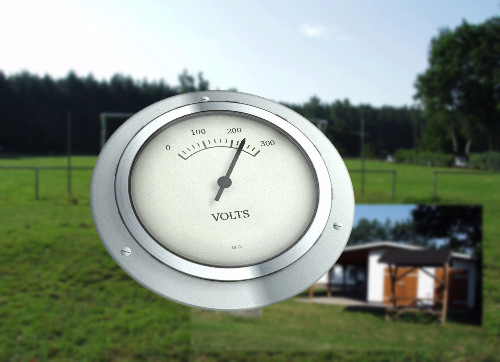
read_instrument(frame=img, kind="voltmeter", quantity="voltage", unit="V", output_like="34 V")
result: 240 V
